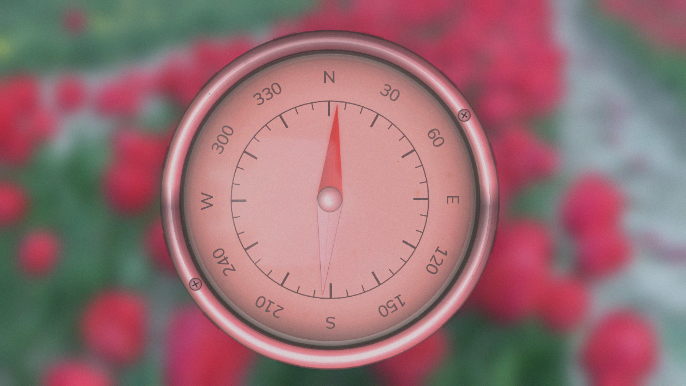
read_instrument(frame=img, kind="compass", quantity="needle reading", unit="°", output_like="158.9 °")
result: 5 °
